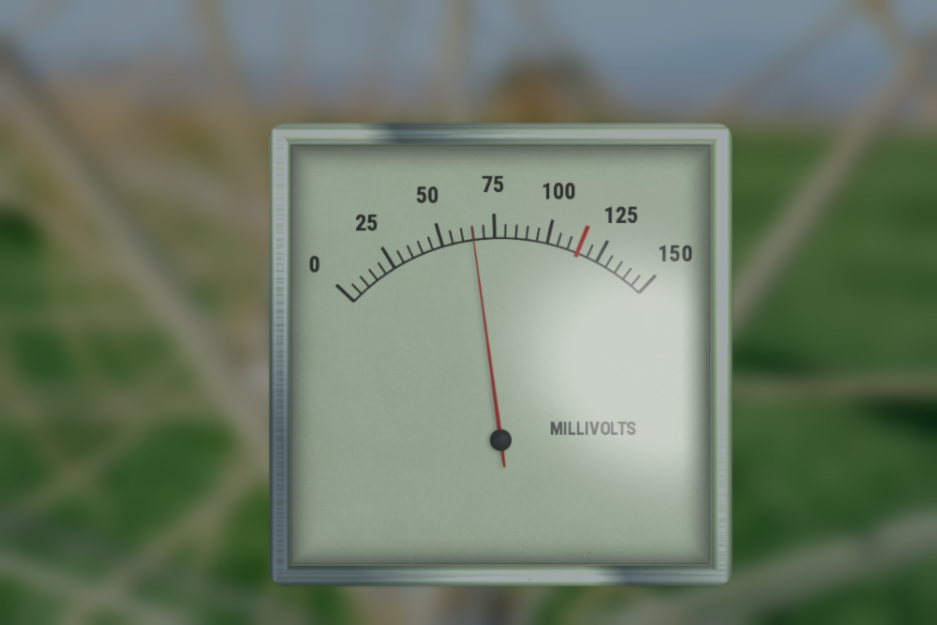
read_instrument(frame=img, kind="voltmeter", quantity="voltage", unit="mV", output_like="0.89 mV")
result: 65 mV
